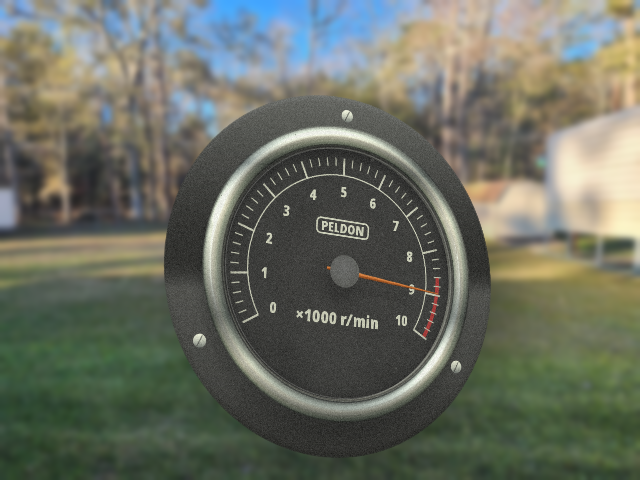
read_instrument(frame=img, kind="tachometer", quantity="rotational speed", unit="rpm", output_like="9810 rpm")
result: 9000 rpm
